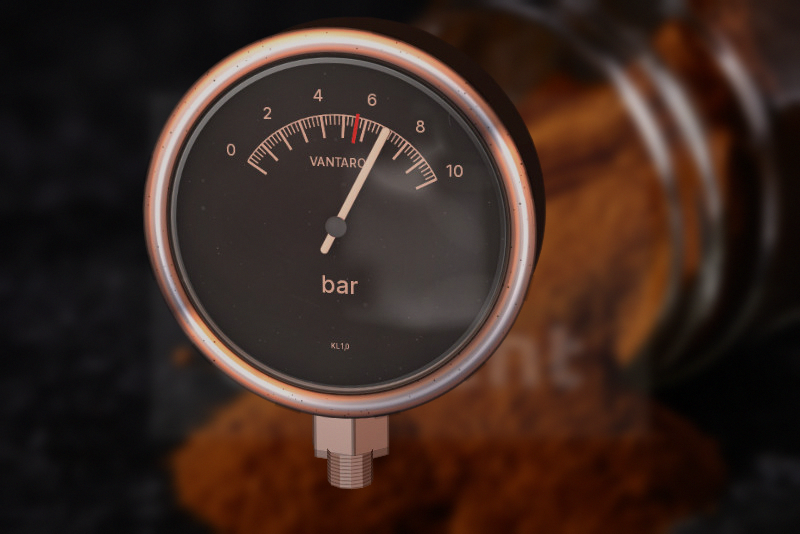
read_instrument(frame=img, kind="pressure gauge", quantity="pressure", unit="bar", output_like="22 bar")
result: 7 bar
